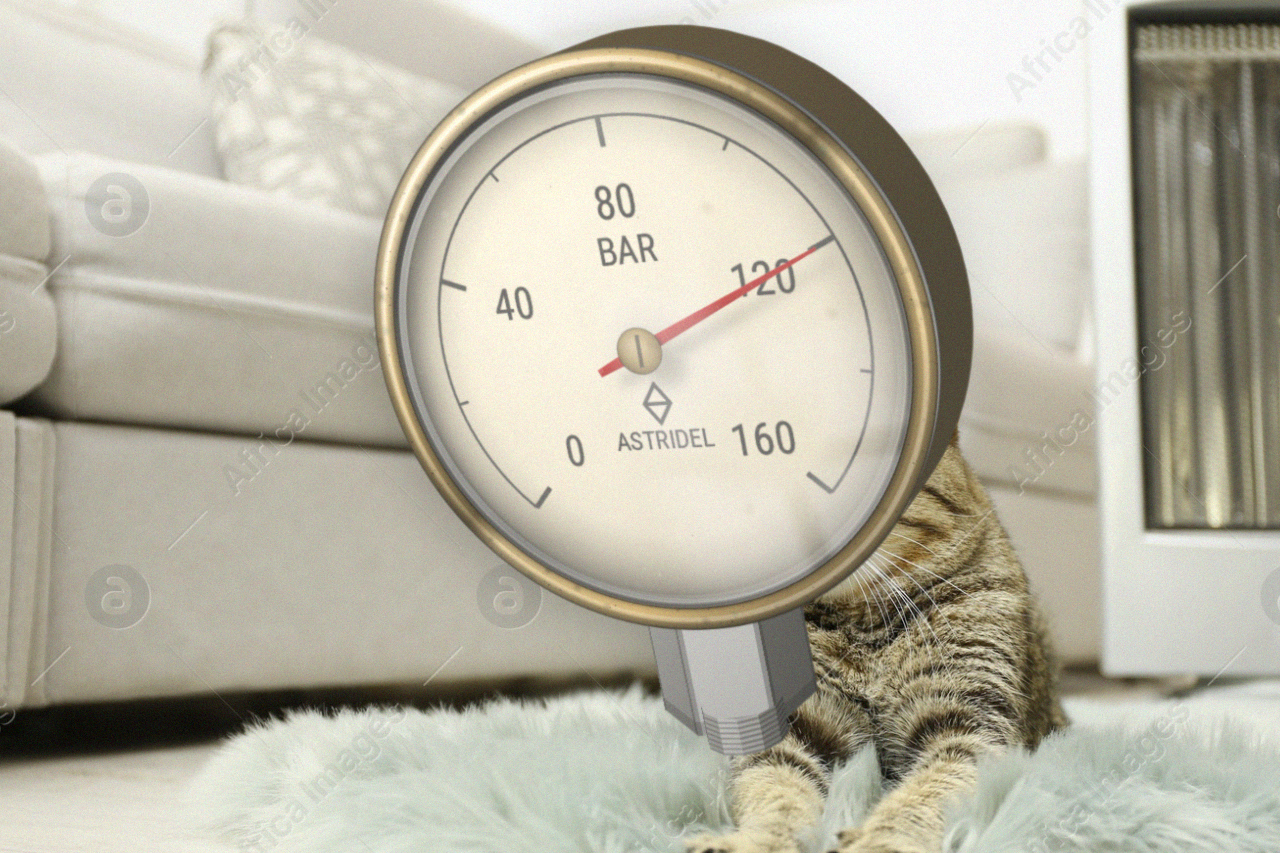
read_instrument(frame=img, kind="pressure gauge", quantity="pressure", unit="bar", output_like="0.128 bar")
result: 120 bar
